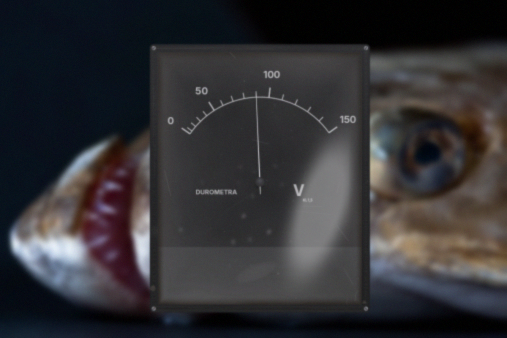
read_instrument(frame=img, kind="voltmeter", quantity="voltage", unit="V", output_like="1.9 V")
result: 90 V
